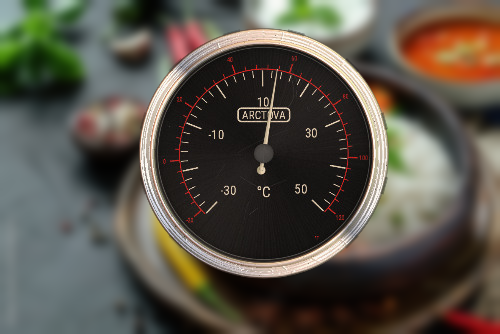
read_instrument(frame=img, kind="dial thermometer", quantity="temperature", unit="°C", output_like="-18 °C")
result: 13 °C
